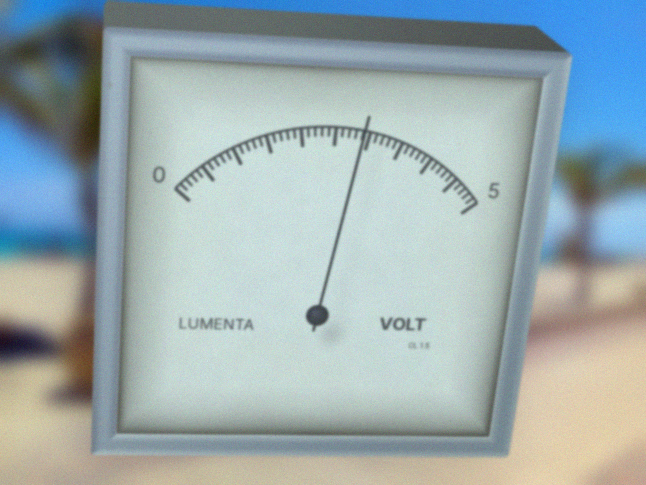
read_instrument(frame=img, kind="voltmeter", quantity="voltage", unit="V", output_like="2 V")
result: 2.9 V
